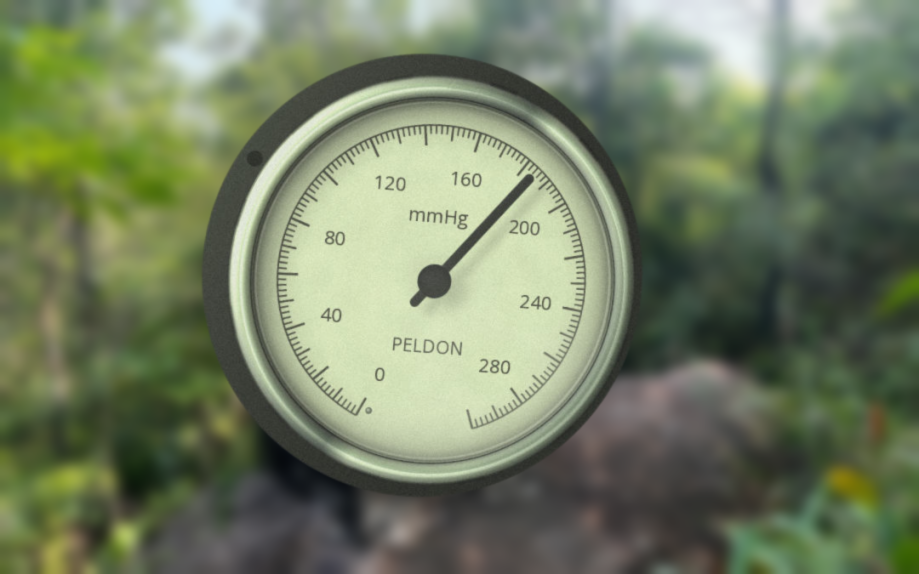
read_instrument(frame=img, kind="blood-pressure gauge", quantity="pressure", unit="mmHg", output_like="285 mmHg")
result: 184 mmHg
